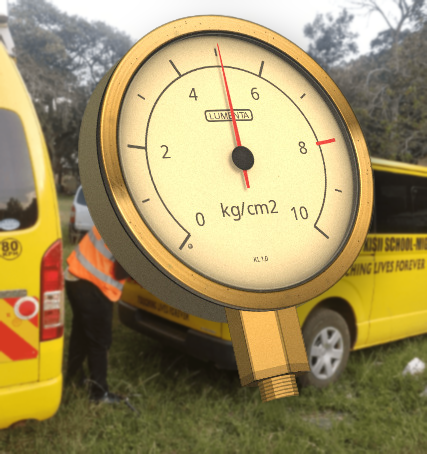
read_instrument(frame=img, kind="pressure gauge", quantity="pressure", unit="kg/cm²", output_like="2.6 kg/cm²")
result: 5 kg/cm²
